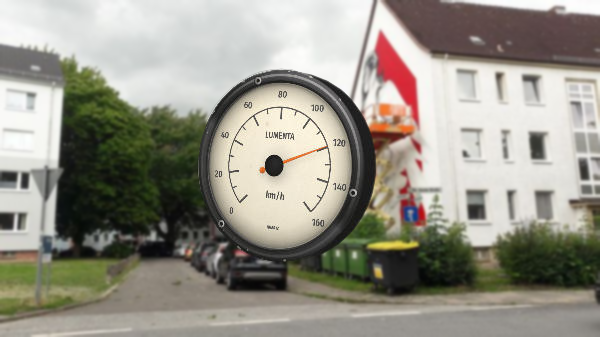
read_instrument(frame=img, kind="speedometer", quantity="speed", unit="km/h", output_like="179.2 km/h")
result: 120 km/h
